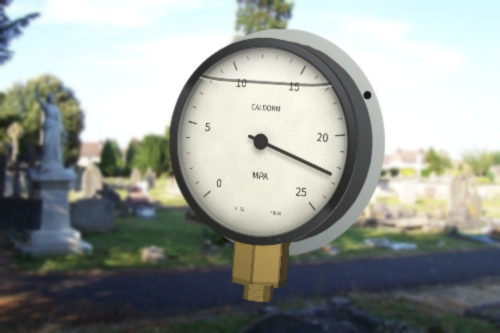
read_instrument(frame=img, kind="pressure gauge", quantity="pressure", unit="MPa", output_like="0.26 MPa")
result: 22.5 MPa
